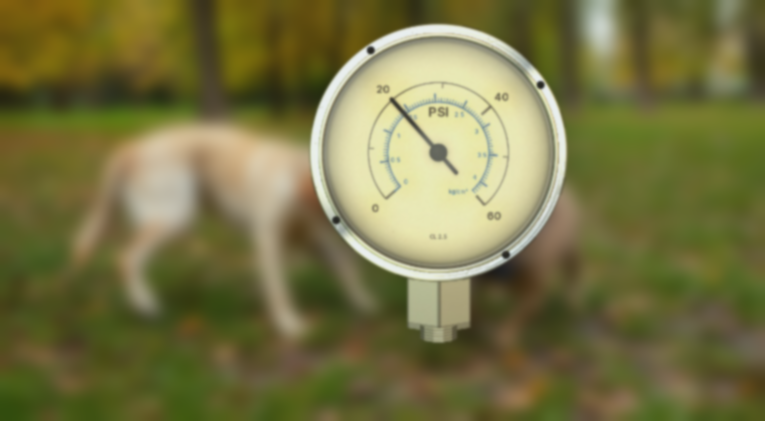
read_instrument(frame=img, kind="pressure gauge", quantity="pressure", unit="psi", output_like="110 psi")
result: 20 psi
